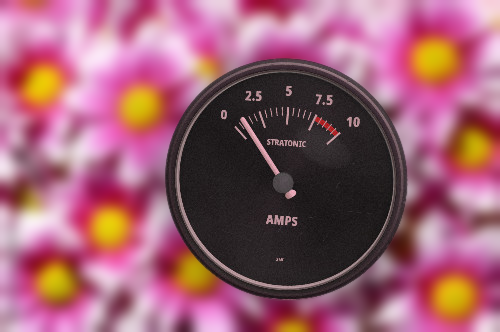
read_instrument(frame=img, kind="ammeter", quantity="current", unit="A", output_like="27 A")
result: 1 A
